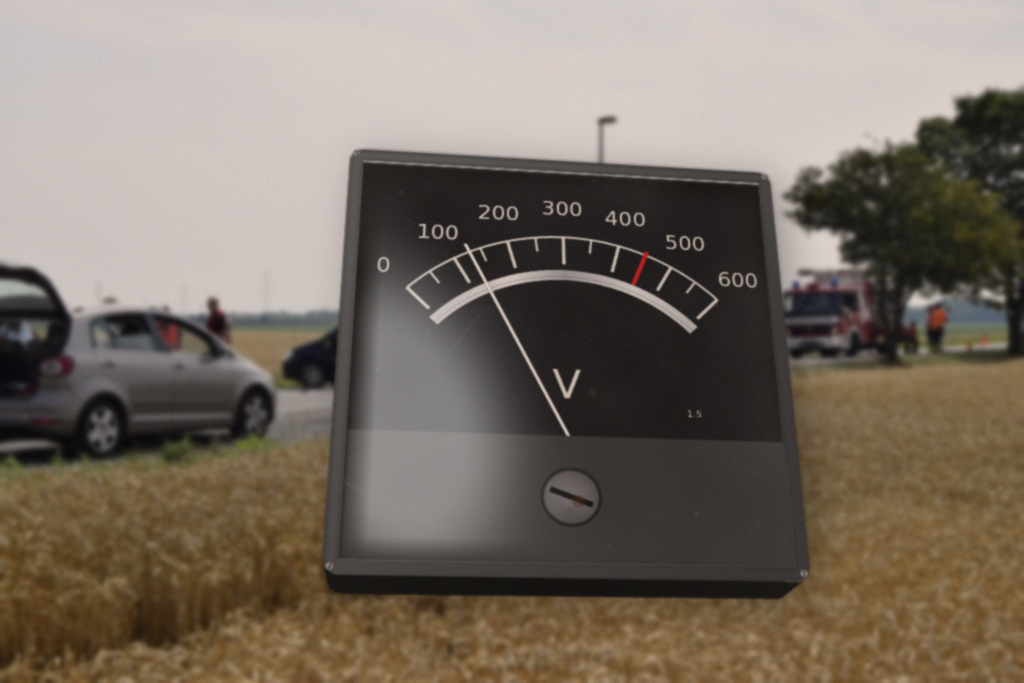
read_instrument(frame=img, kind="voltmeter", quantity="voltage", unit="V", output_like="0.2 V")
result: 125 V
